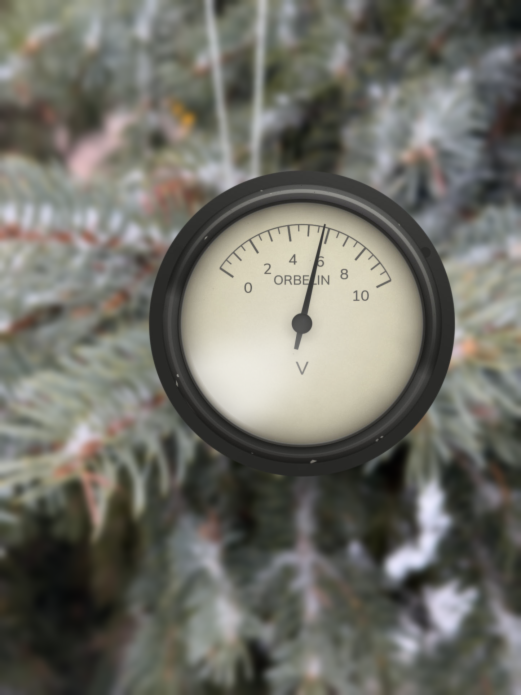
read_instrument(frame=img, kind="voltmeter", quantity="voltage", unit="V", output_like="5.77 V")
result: 5.75 V
